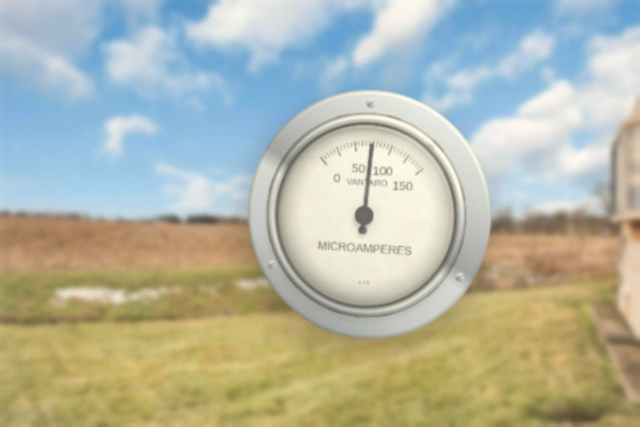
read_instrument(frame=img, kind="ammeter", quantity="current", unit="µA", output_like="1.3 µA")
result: 75 µA
